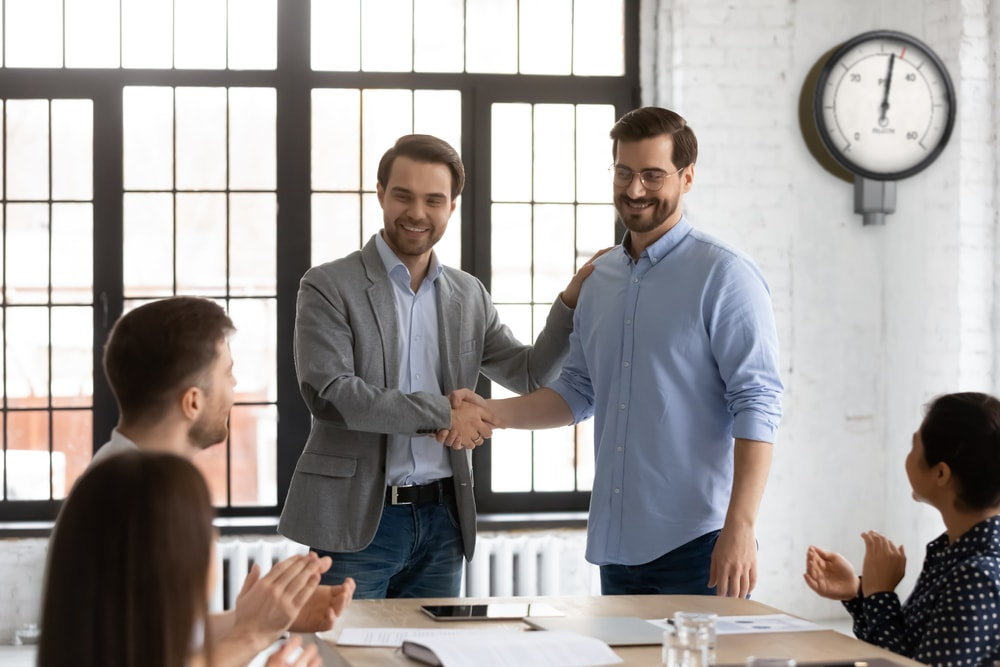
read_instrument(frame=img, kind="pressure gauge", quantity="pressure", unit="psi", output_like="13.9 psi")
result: 32.5 psi
